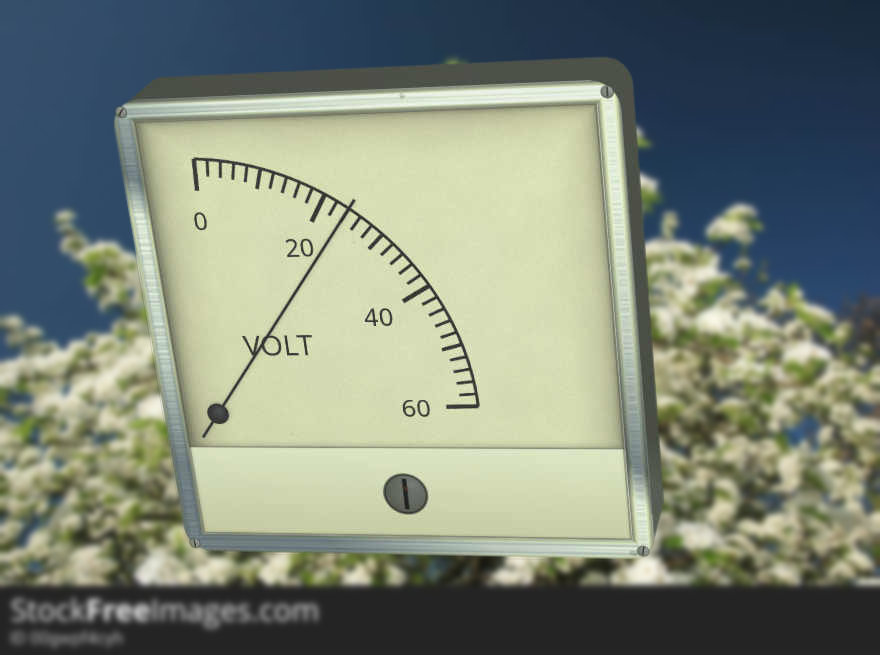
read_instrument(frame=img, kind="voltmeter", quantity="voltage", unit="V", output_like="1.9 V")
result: 24 V
